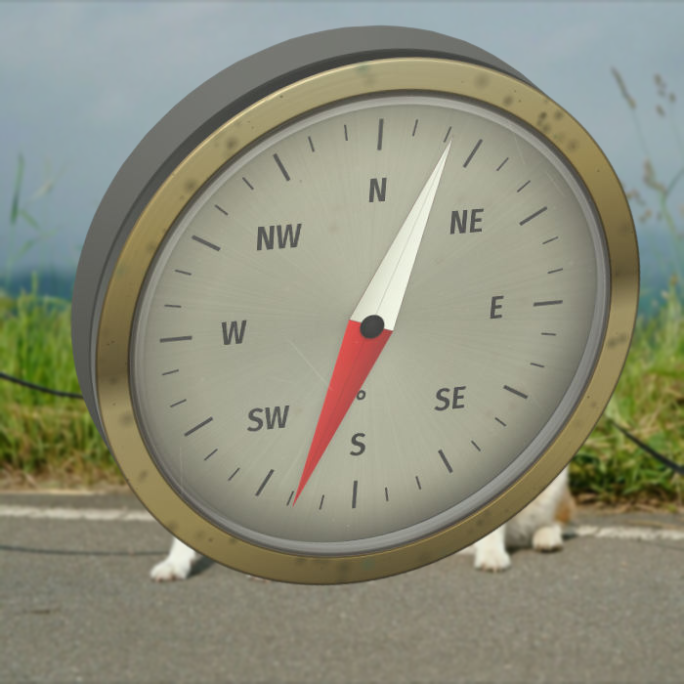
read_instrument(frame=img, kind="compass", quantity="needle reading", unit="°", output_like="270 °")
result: 200 °
